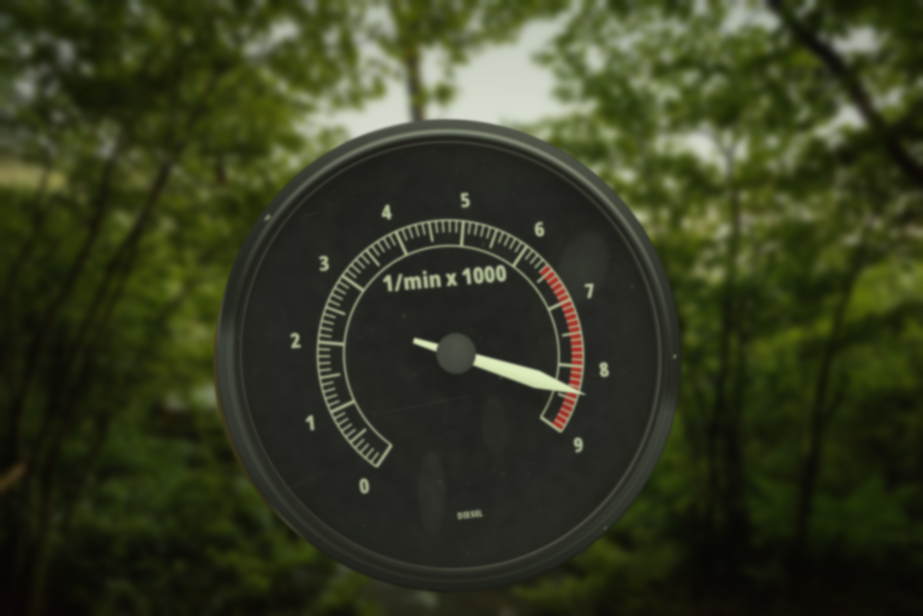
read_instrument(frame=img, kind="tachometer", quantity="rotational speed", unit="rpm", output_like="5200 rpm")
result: 8400 rpm
